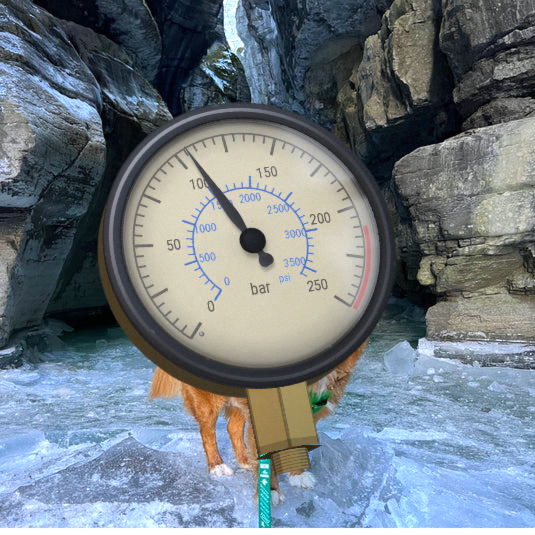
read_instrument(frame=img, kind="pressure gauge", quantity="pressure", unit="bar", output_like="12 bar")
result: 105 bar
